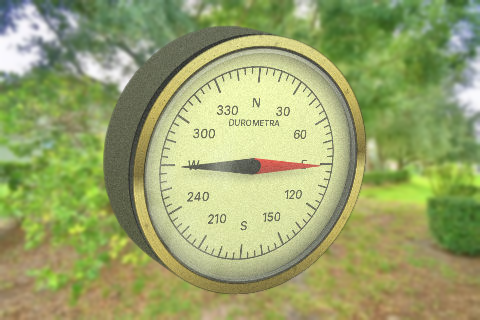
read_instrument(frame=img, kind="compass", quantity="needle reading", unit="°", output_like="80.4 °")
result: 90 °
